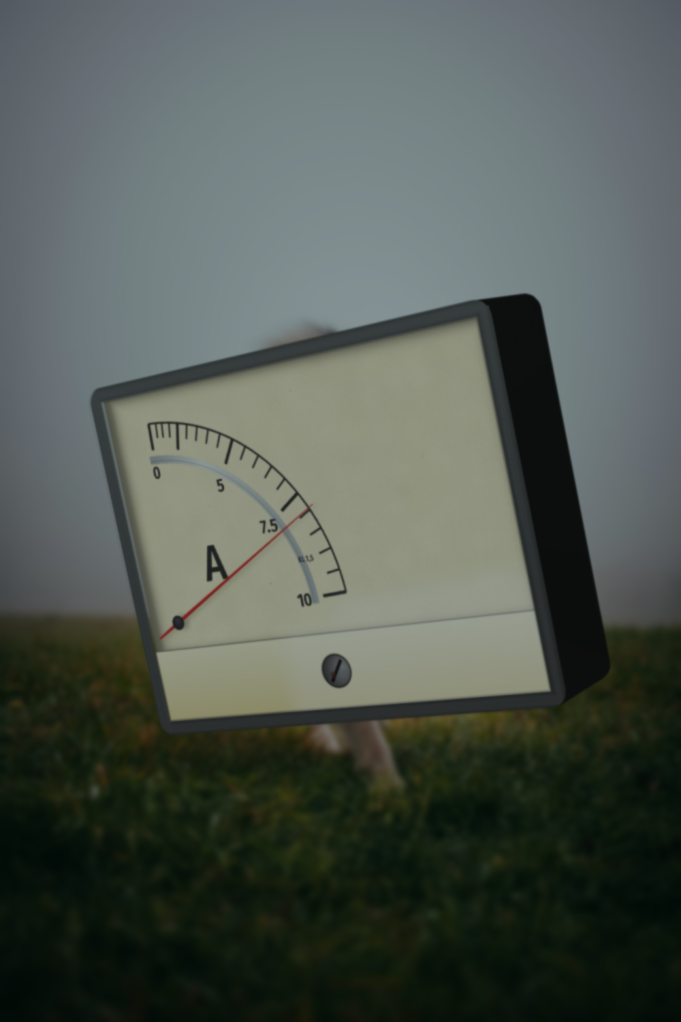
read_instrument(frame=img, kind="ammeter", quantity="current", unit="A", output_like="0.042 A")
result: 8 A
